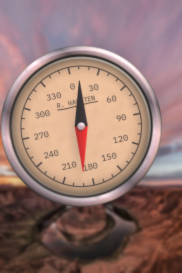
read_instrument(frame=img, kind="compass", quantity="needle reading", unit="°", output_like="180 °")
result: 190 °
